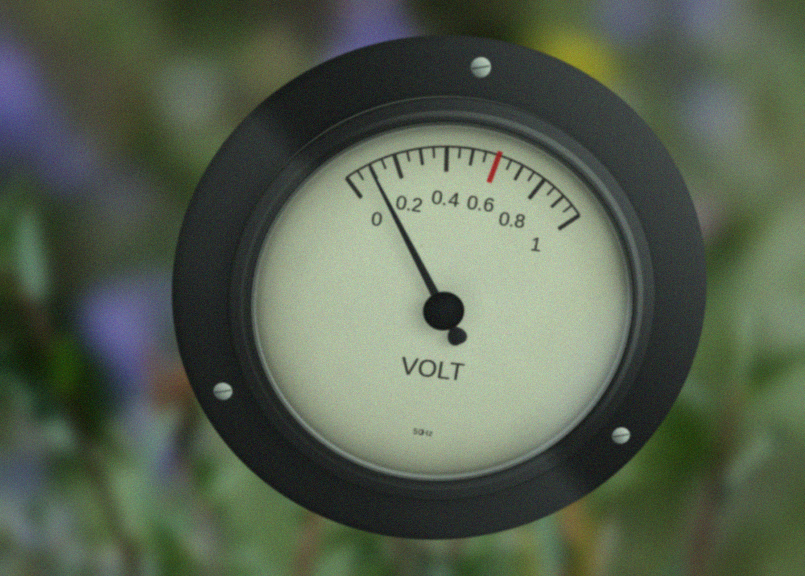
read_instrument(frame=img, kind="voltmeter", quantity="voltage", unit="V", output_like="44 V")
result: 0.1 V
